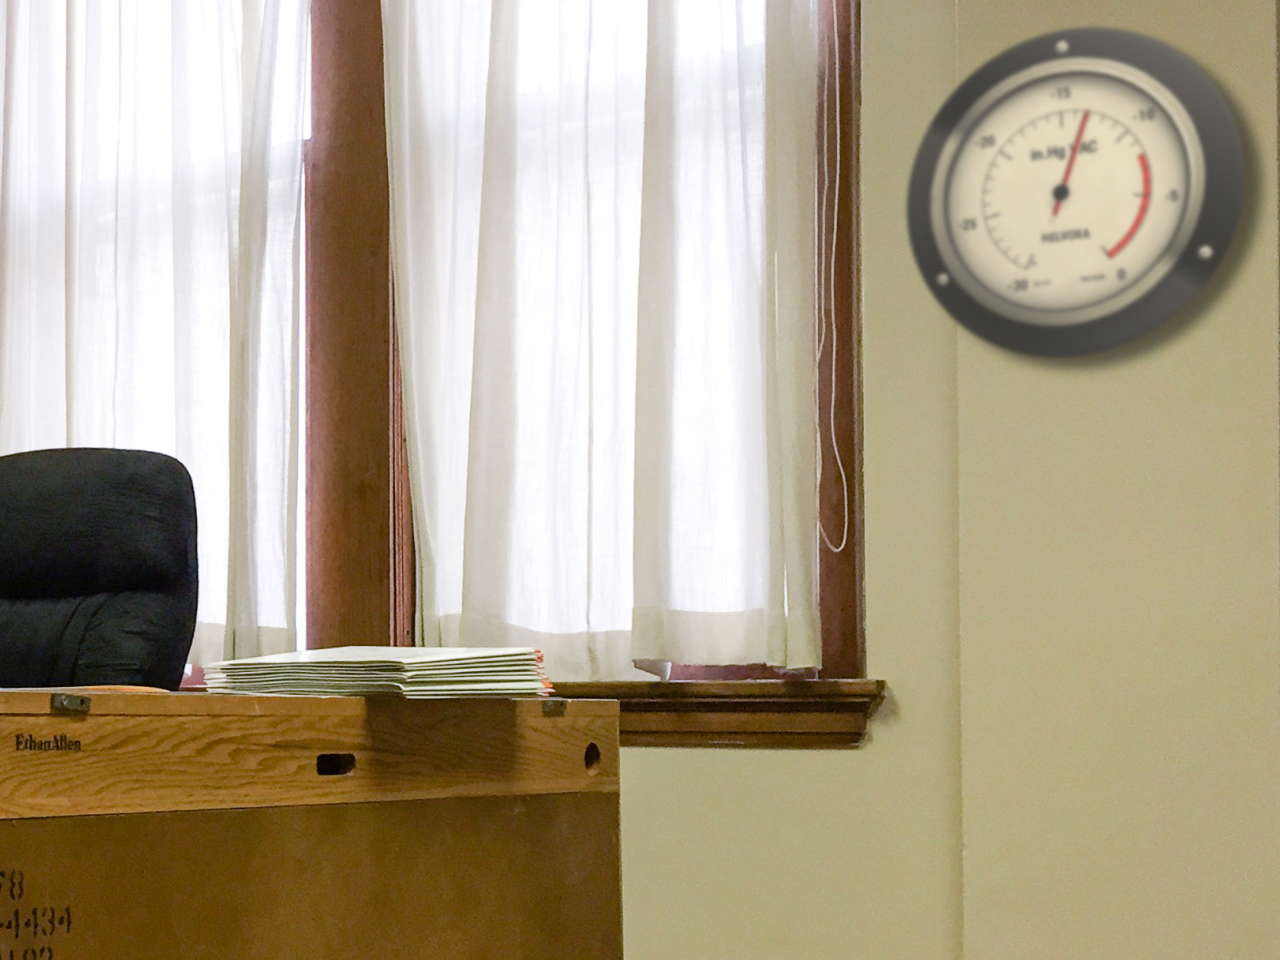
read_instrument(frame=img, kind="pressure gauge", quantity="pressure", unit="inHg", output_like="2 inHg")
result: -13 inHg
